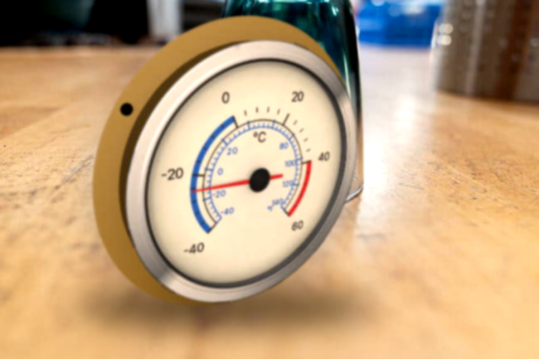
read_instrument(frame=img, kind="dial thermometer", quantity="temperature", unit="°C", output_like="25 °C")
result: -24 °C
